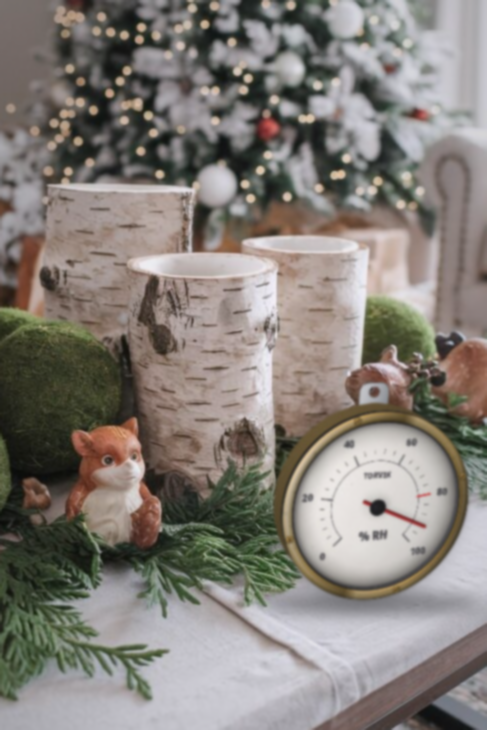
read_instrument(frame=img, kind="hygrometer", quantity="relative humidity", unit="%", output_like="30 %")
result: 92 %
